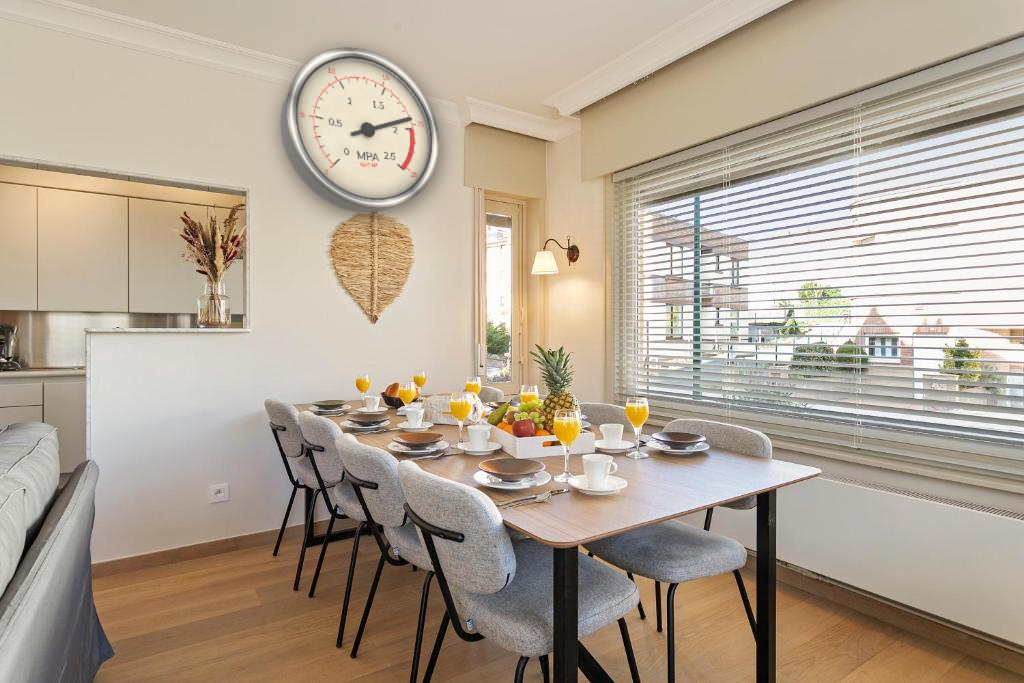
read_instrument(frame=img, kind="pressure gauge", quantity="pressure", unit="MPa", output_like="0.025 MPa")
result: 1.9 MPa
